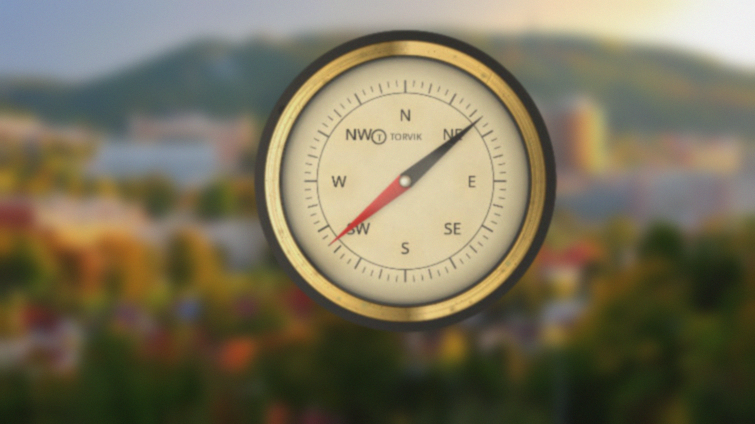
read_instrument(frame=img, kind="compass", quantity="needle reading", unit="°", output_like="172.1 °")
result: 230 °
